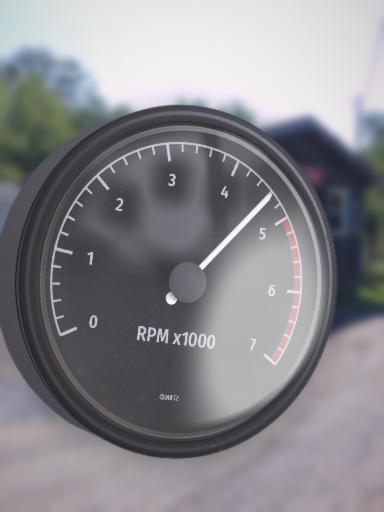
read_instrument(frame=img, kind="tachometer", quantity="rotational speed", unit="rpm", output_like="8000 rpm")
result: 4600 rpm
